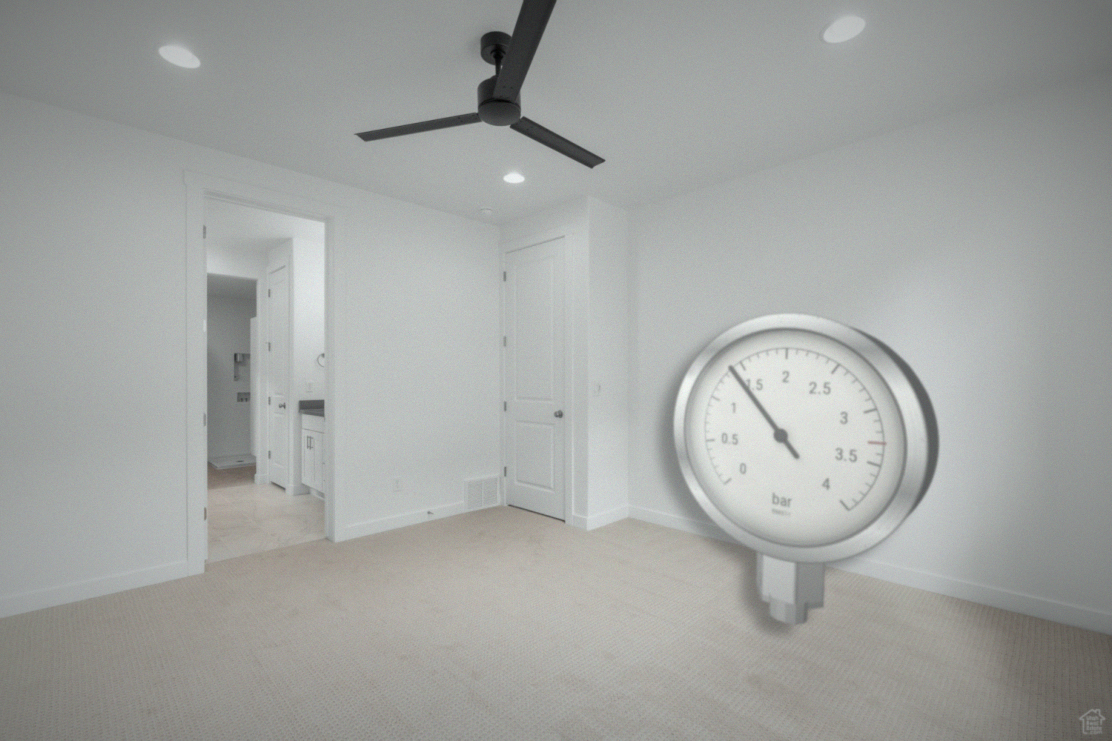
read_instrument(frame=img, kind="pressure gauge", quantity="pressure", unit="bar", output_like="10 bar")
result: 1.4 bar
